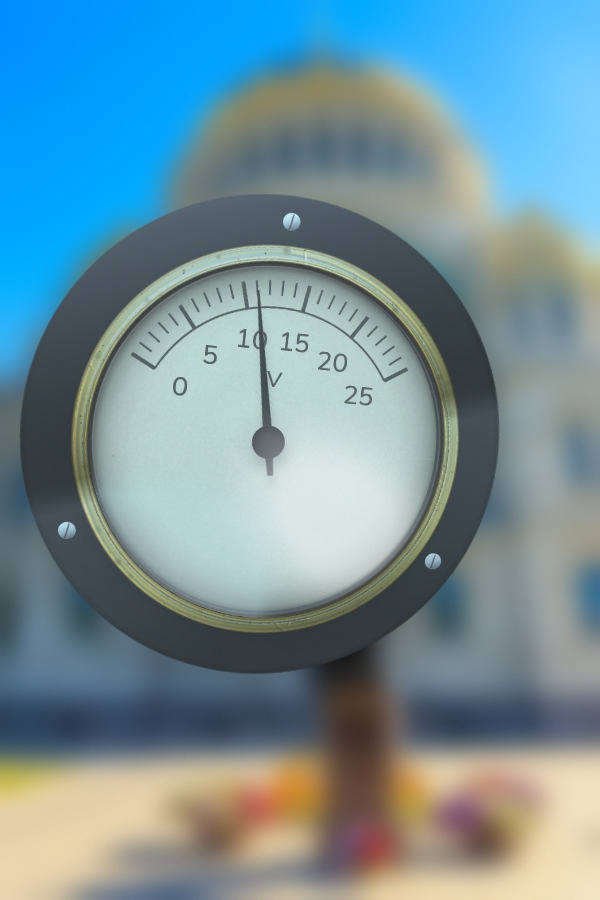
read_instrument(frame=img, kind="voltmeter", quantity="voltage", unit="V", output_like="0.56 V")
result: 11 V
